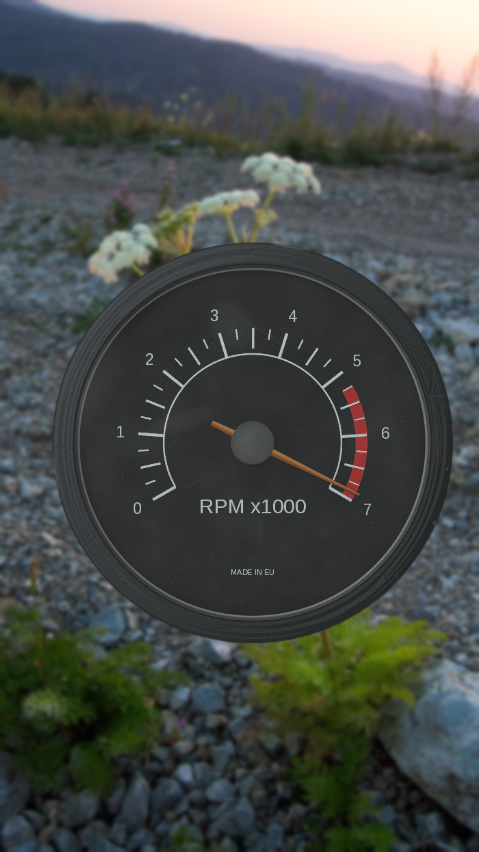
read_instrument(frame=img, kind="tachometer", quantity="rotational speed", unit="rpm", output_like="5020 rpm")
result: 6875 rpm
